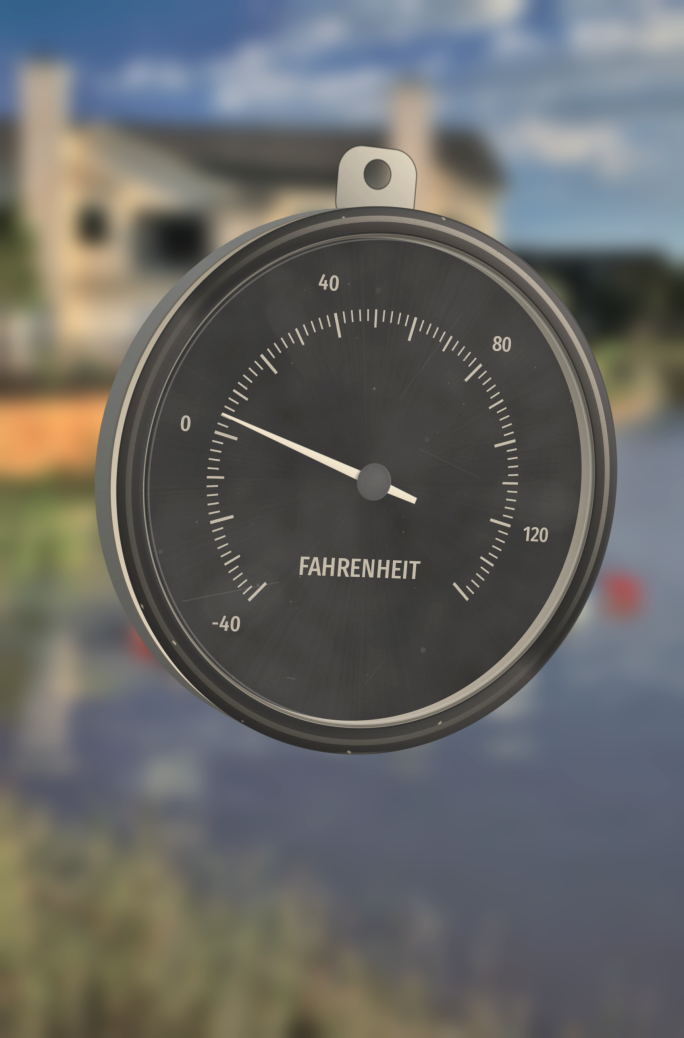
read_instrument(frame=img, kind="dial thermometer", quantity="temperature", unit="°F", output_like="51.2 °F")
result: 4 °F
